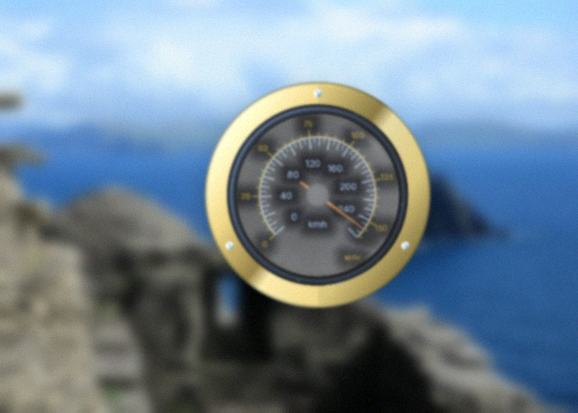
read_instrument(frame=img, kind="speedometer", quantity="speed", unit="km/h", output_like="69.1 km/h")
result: 250 km/h
